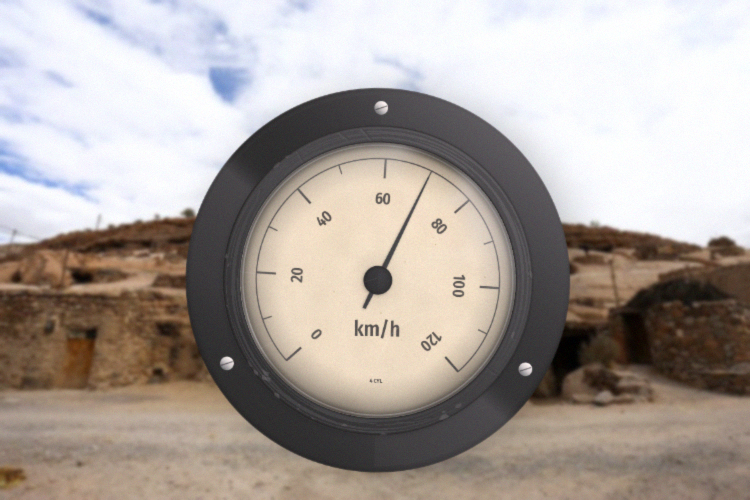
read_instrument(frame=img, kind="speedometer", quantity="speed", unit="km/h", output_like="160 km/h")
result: 70 km/h
